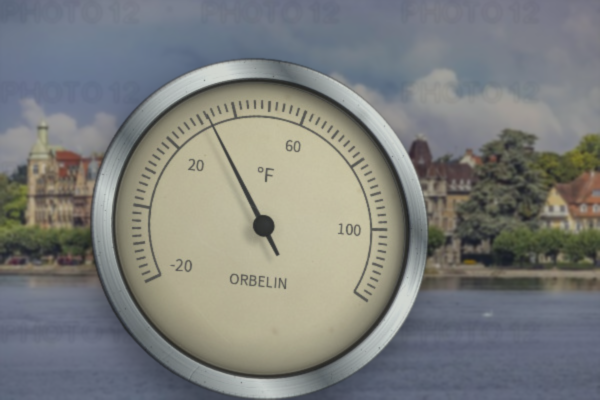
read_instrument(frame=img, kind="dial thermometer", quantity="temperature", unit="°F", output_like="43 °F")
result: 32 °F
